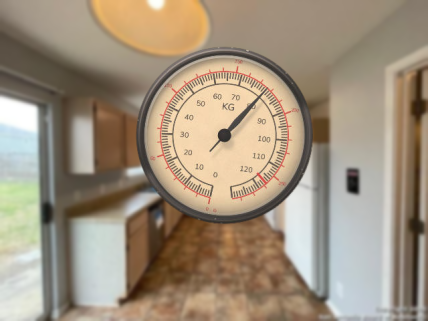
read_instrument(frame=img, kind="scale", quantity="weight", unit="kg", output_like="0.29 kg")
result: 80 kg
